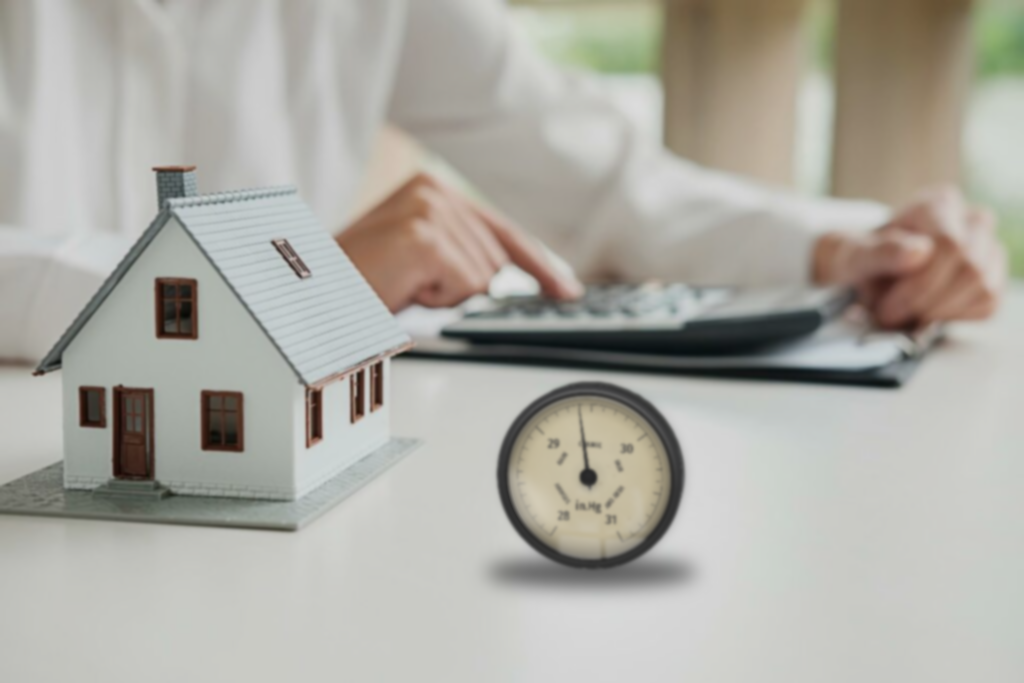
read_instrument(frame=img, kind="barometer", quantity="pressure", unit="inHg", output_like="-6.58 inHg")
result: 29.4 inHg
